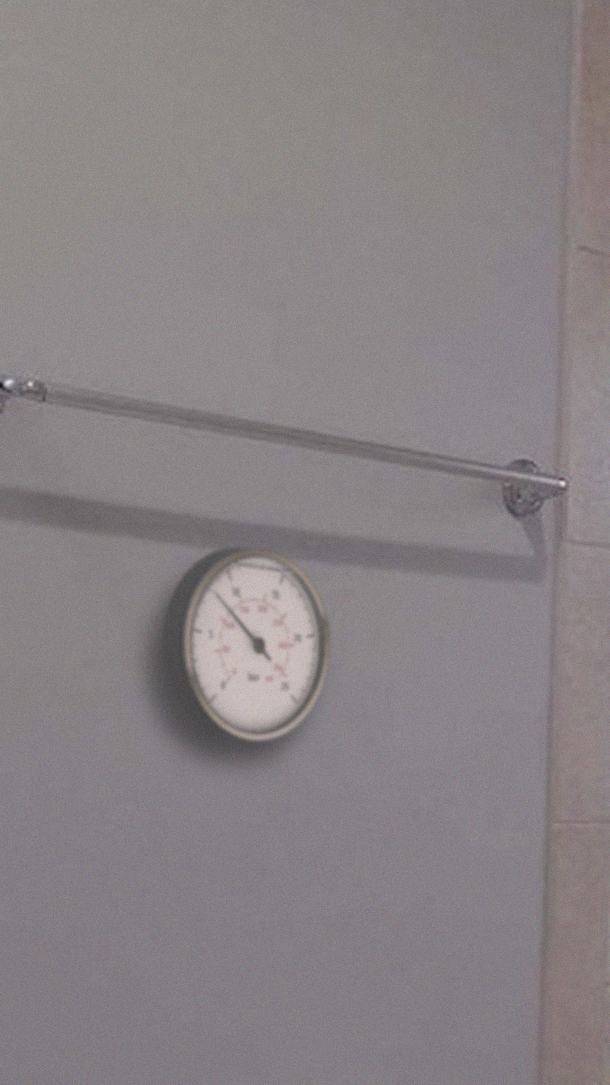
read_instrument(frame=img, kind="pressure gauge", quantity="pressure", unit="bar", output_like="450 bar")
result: 8 bar
